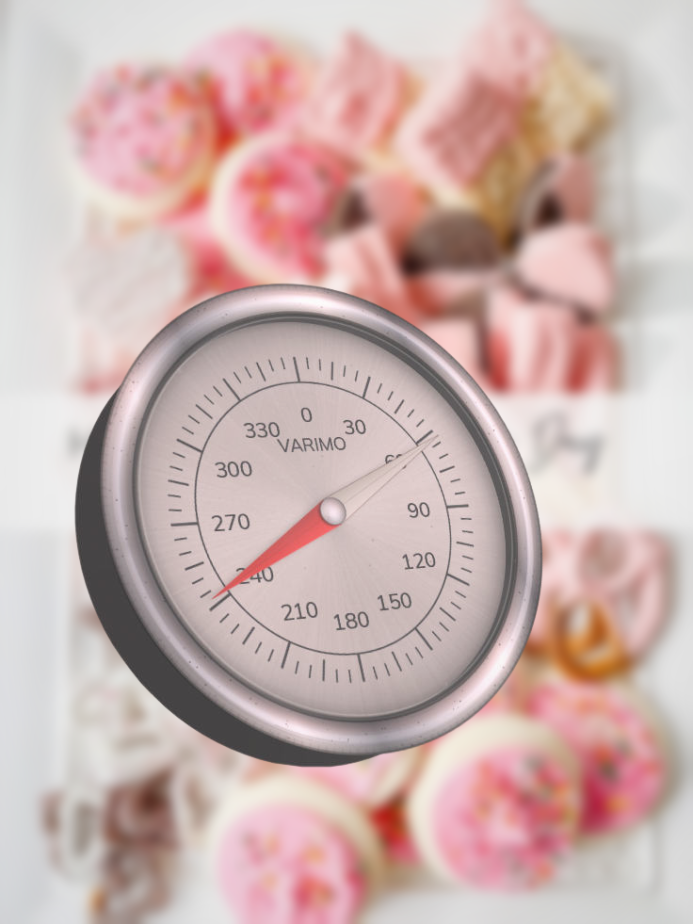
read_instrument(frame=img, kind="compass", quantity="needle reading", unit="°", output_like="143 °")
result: 242.5 °
